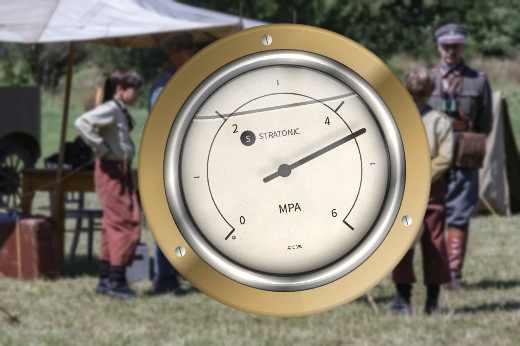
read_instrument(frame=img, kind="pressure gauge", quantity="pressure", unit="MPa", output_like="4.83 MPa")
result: 4.5 MPa
